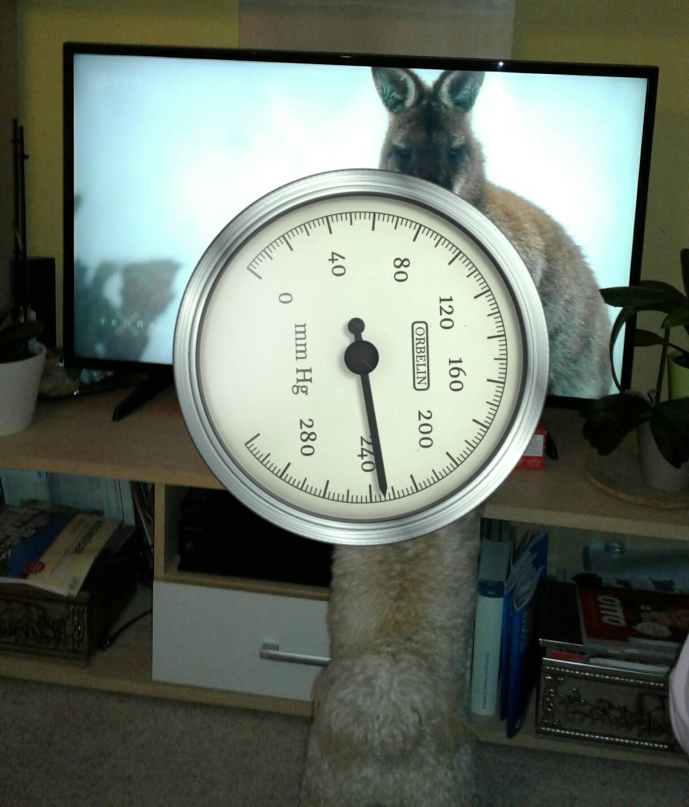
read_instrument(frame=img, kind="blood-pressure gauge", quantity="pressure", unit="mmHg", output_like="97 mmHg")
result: 234 mmHg
